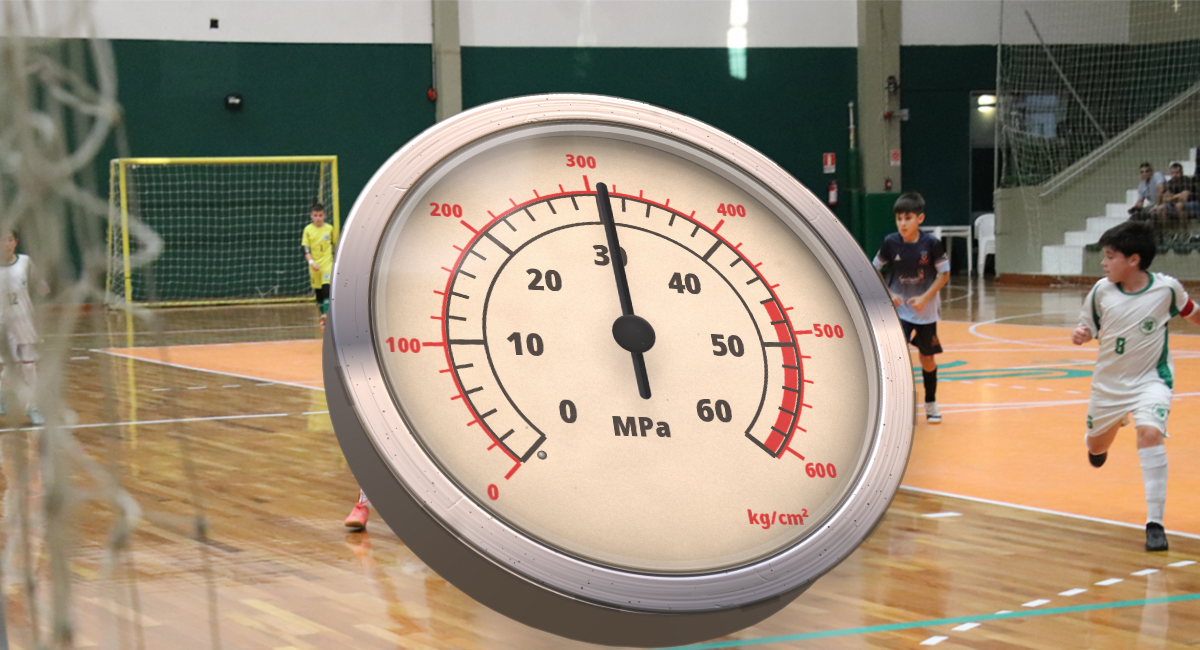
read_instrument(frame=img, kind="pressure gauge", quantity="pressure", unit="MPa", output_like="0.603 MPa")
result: 30 MPa
